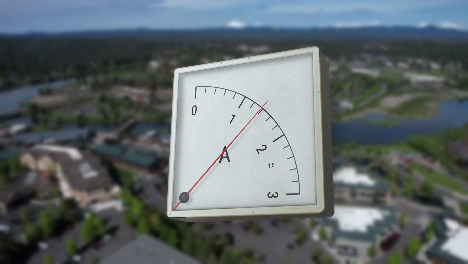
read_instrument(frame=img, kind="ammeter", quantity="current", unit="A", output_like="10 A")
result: 1.4 A
